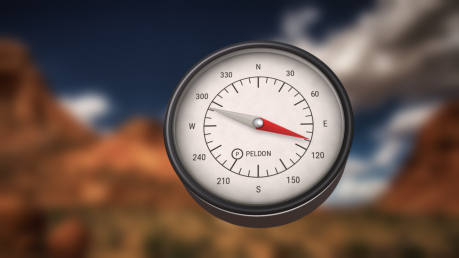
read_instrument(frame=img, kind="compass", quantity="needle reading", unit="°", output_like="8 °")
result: 110 °
